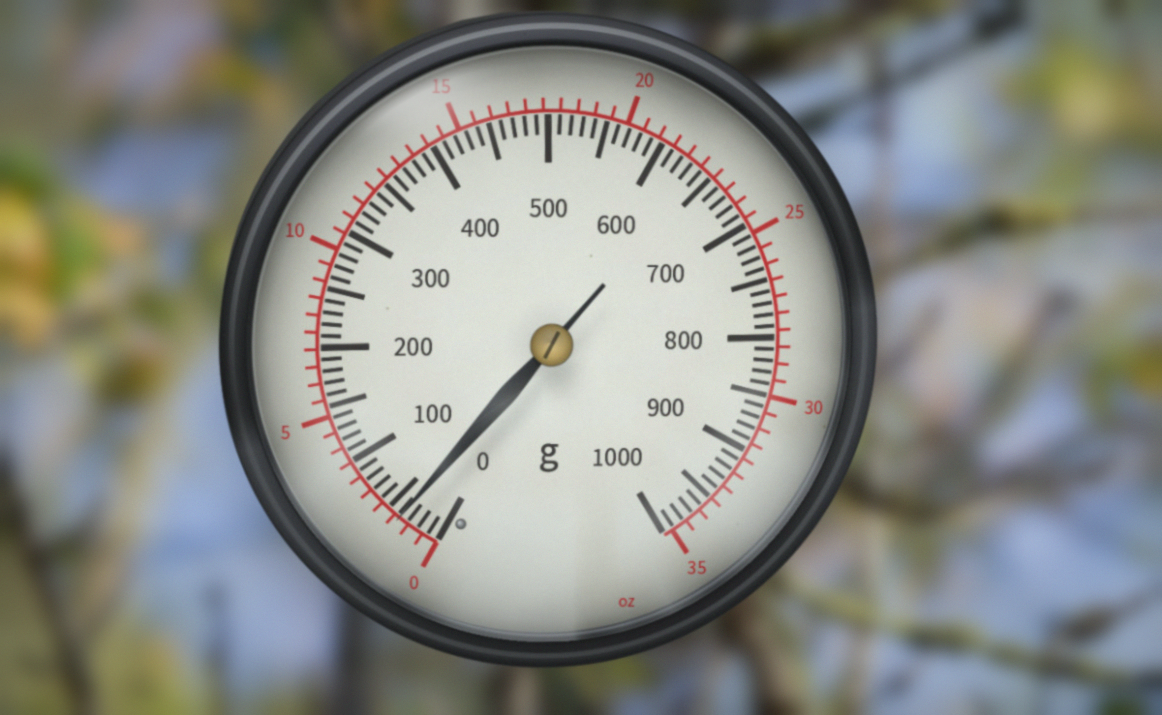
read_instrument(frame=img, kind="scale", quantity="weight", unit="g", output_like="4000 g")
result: 40 g
